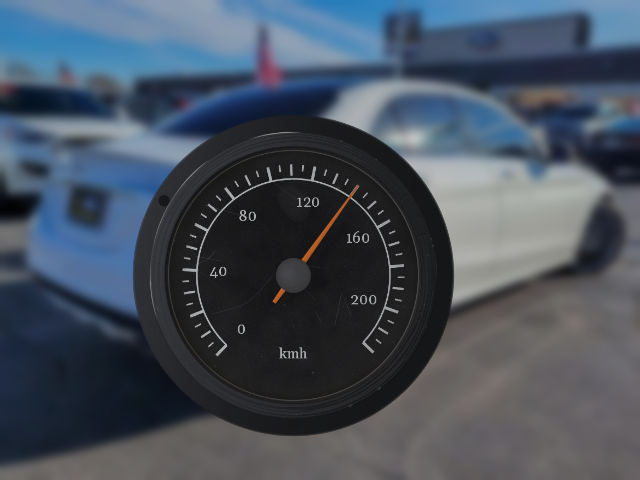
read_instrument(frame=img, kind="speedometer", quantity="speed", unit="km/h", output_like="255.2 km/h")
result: 140 km/h
